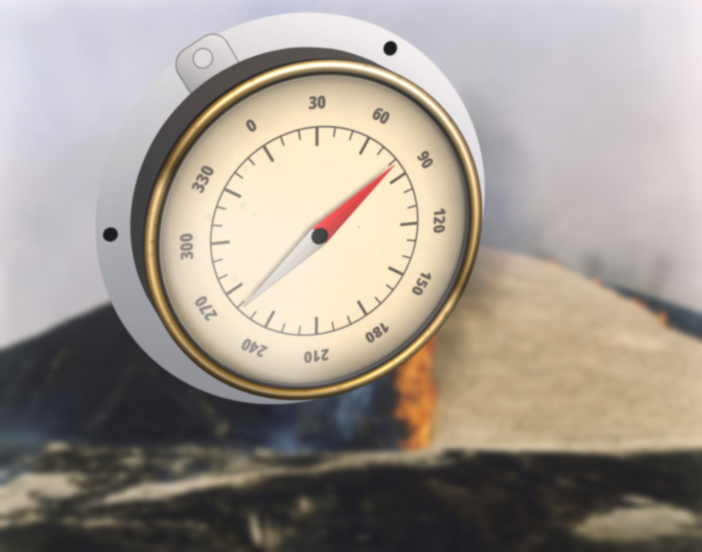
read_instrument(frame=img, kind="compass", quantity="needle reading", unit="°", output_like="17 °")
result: 80 °
